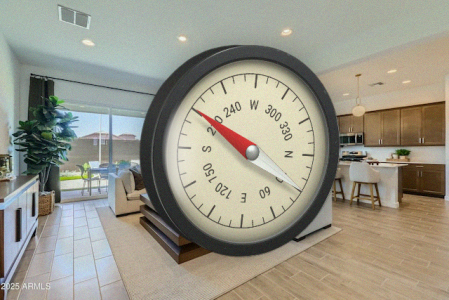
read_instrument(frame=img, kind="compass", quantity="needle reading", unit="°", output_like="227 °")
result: 210 °
